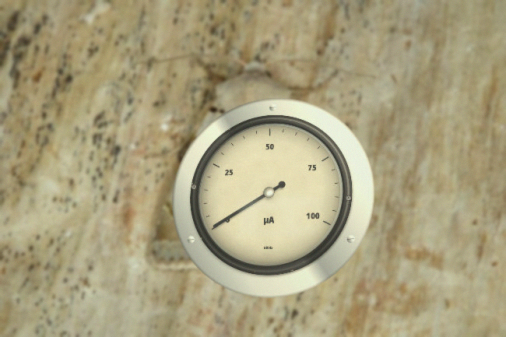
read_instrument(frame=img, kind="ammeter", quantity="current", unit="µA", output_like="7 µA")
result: 0 µA
